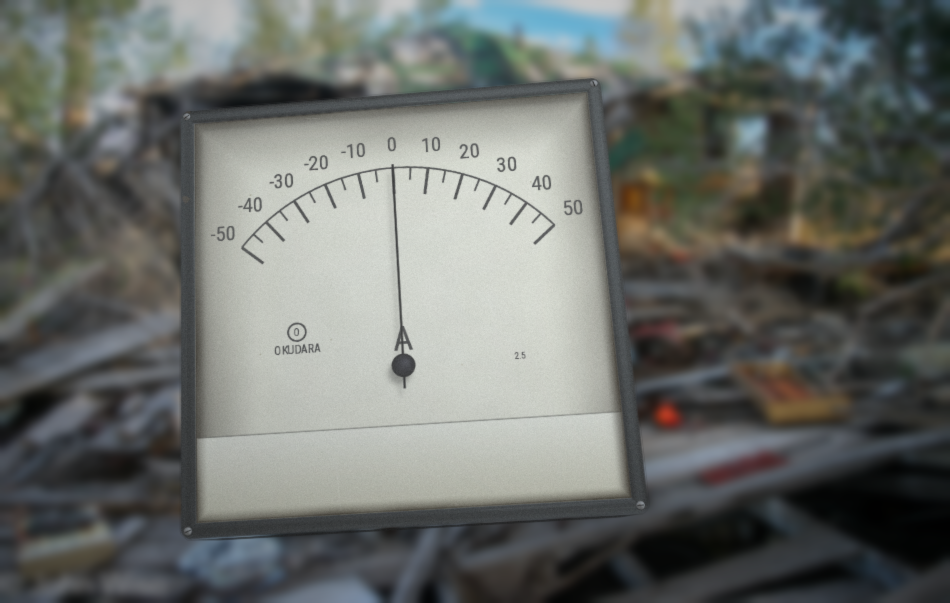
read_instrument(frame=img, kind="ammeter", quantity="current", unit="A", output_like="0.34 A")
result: 0 A
